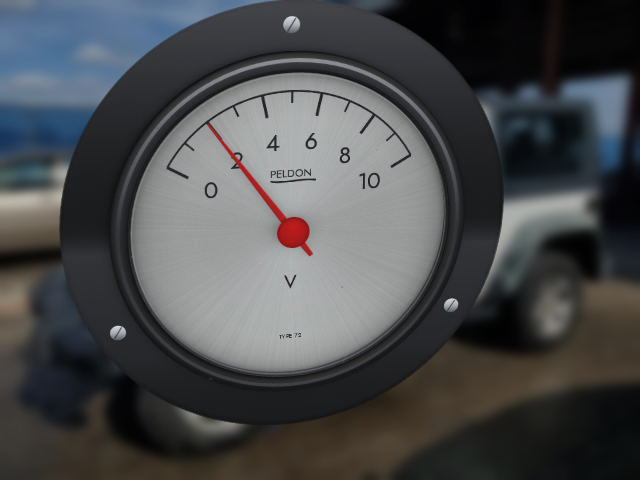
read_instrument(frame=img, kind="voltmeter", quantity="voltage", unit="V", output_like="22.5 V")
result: 2 V
